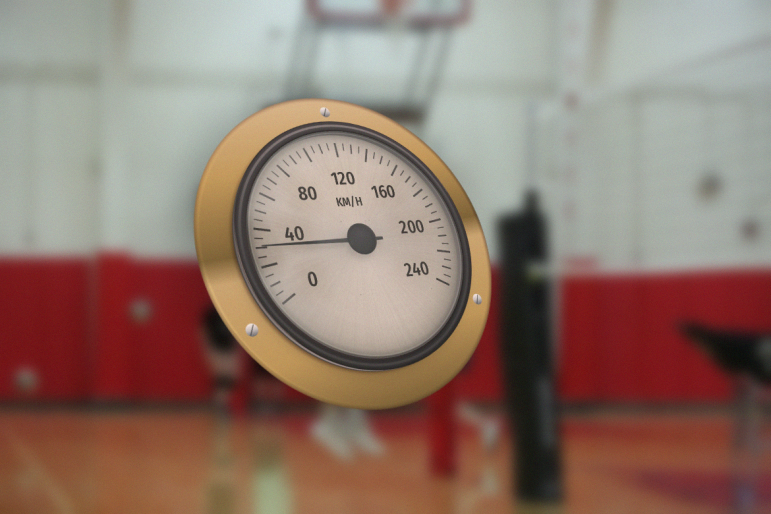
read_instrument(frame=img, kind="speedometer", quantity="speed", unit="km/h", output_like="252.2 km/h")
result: 30 km/h
